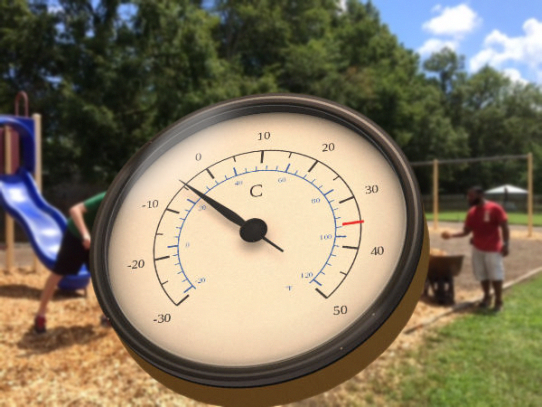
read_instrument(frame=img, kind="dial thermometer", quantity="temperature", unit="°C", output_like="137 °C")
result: -5 °C
